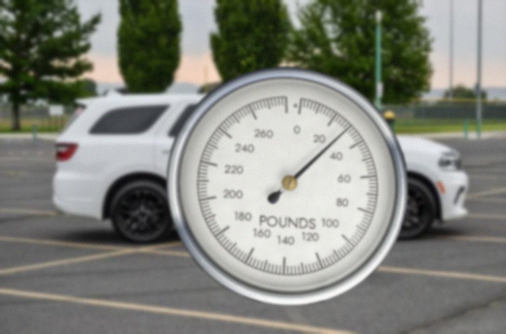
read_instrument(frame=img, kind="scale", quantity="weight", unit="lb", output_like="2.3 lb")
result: 30 lb
